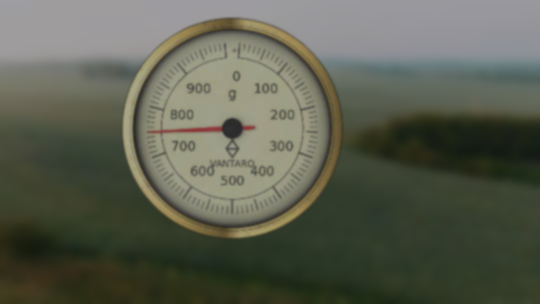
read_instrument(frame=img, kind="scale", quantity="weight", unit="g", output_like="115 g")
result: 750 g
